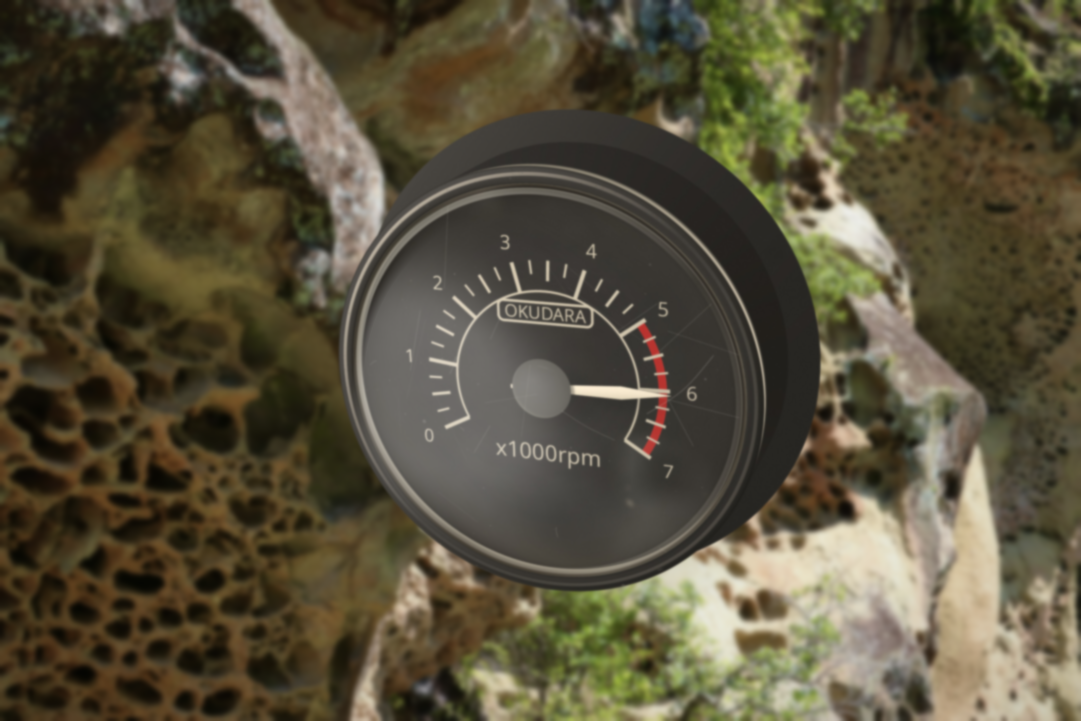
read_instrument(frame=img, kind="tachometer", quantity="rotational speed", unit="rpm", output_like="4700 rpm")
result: 6000 rpm
